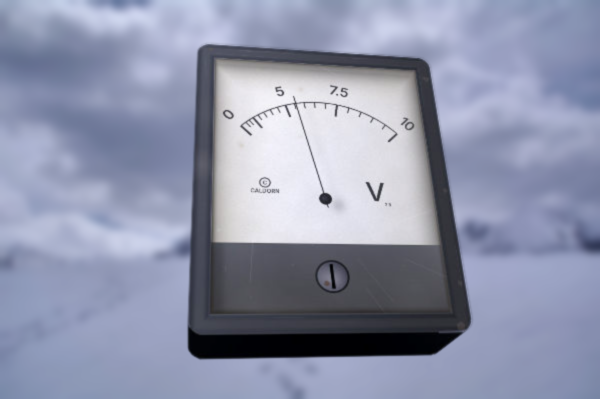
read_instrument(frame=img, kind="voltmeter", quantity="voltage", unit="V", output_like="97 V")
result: 5.5 V
